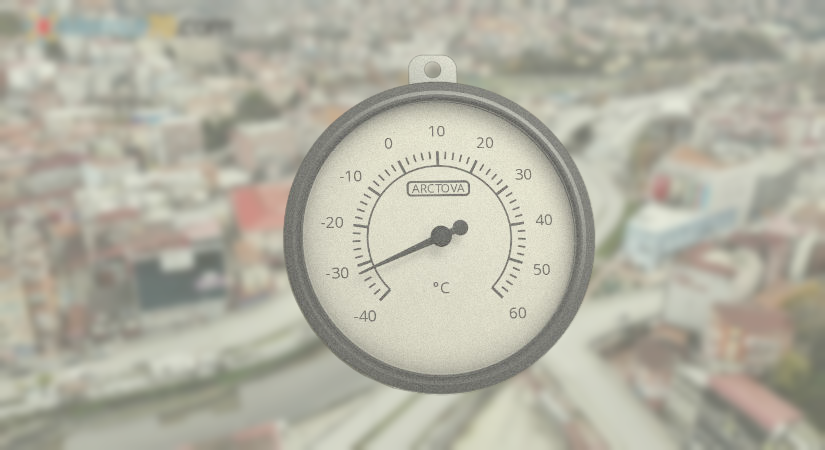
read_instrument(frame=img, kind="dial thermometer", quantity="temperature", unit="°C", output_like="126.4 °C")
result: -32 °C
